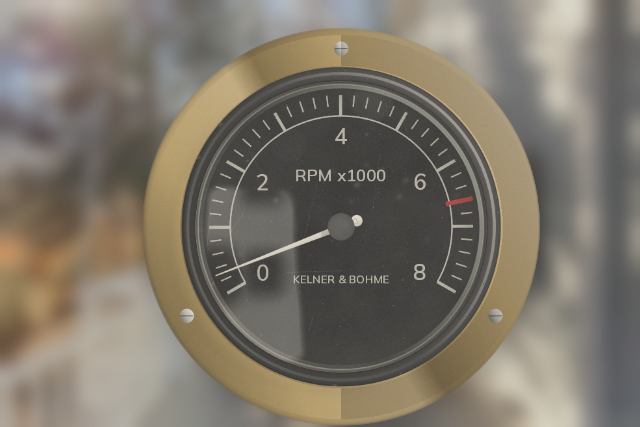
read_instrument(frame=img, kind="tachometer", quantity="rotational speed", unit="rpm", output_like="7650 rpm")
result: 300 rpm
